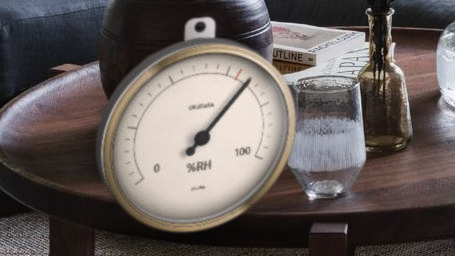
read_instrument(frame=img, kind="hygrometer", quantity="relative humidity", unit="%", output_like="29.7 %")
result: 68 %
